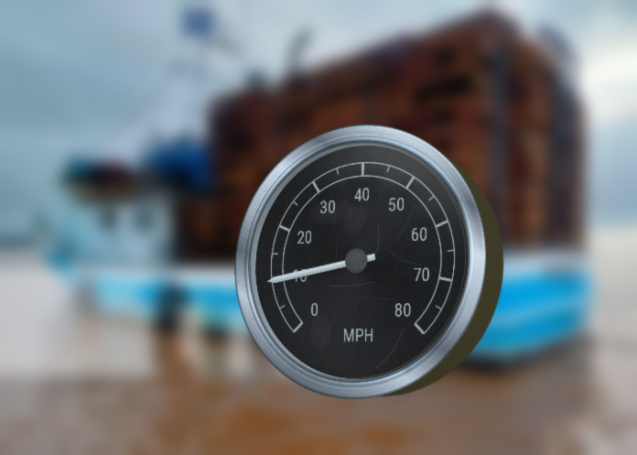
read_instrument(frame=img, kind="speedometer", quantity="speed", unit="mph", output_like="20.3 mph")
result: 10 mph
